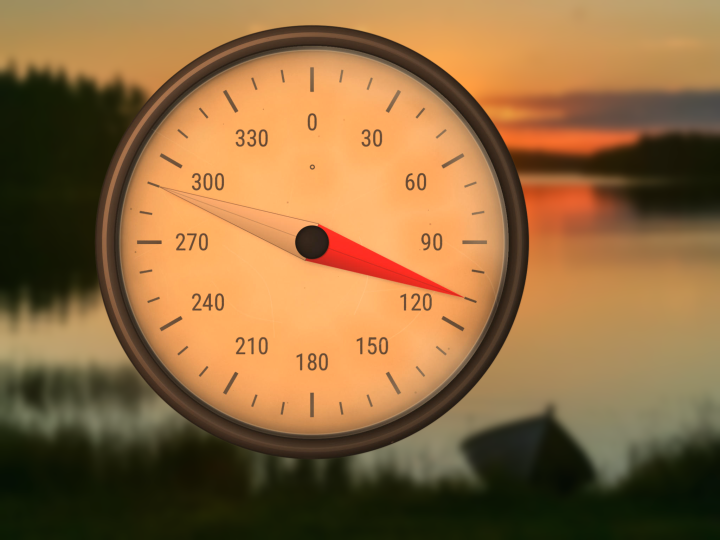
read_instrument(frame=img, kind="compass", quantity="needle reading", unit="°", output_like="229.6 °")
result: 110 °
